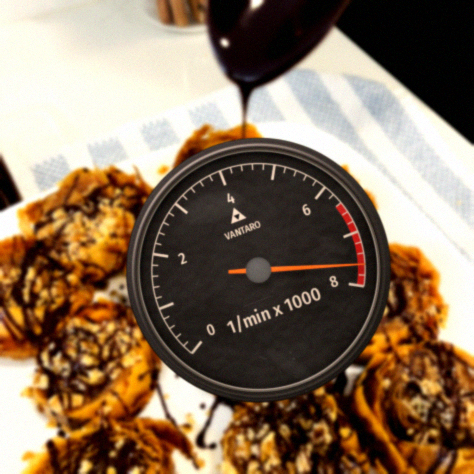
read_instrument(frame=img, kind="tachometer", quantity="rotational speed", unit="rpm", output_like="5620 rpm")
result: 7600 rpm
